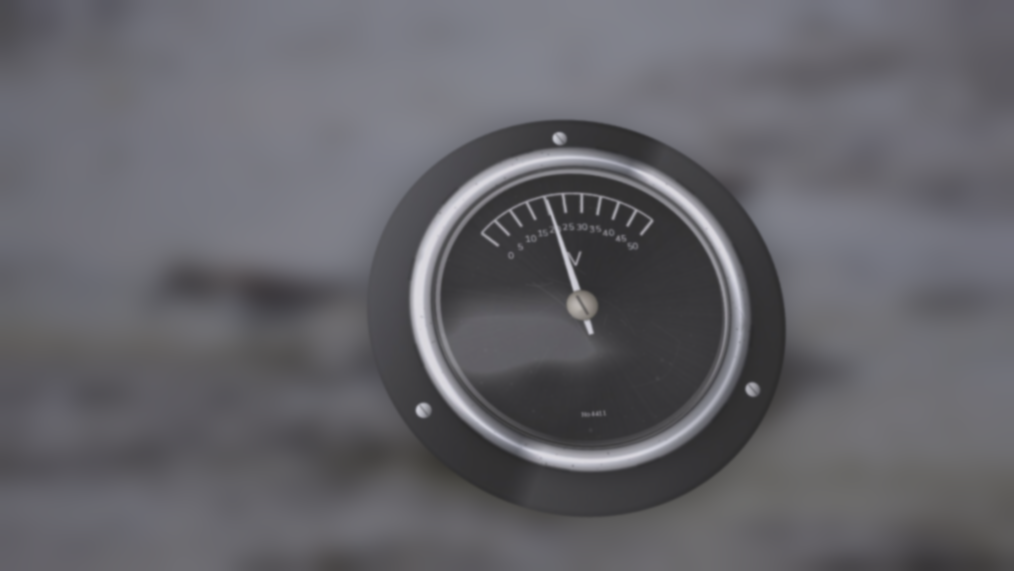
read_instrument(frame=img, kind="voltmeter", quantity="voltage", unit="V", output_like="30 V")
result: 20 V
